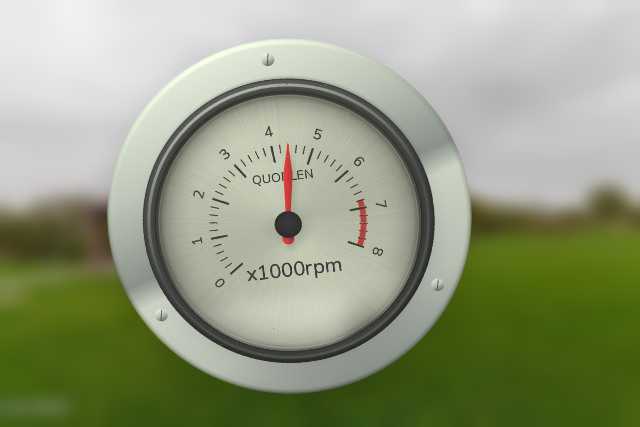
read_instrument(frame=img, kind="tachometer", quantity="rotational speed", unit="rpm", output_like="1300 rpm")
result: 4400 rpm
